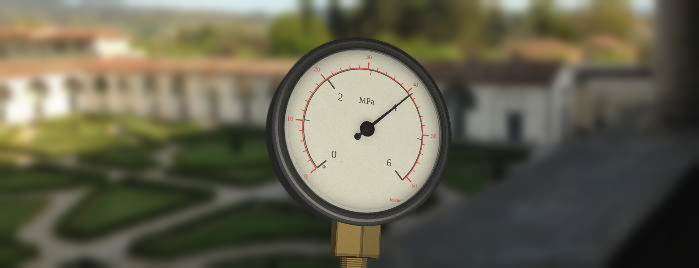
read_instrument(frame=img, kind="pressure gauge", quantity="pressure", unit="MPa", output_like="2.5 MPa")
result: 4 MPa
